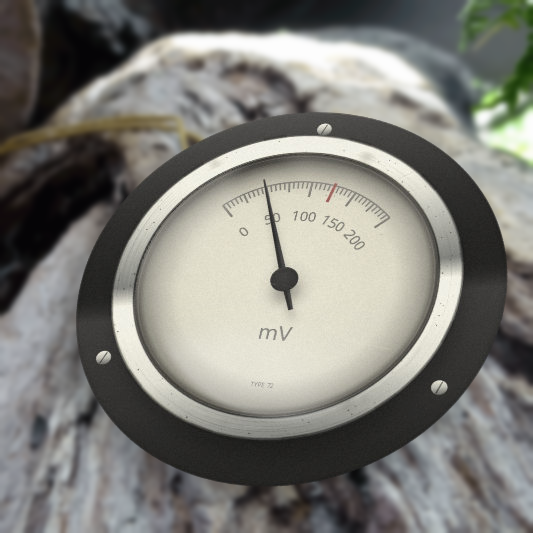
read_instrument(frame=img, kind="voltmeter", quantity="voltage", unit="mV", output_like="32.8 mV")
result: 50 mV
